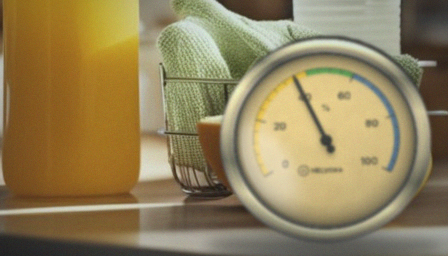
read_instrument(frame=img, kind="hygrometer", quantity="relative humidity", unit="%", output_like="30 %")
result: 40 %
